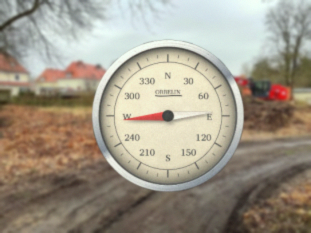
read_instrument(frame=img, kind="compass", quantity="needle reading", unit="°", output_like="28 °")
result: 265 °
